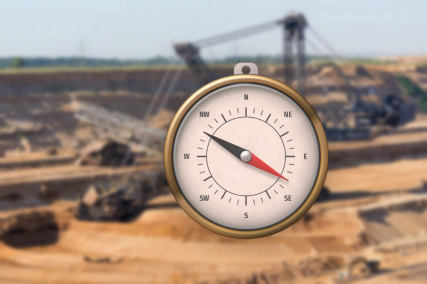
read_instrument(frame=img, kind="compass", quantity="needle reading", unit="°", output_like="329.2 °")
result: 120 °
